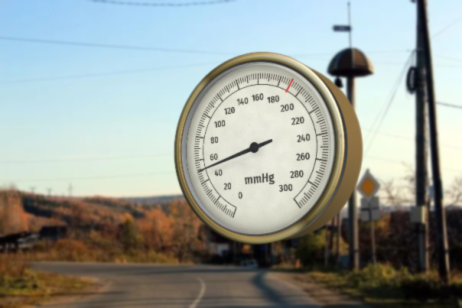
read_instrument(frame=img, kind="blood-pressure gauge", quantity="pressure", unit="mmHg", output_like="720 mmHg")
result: 50 mmHg
